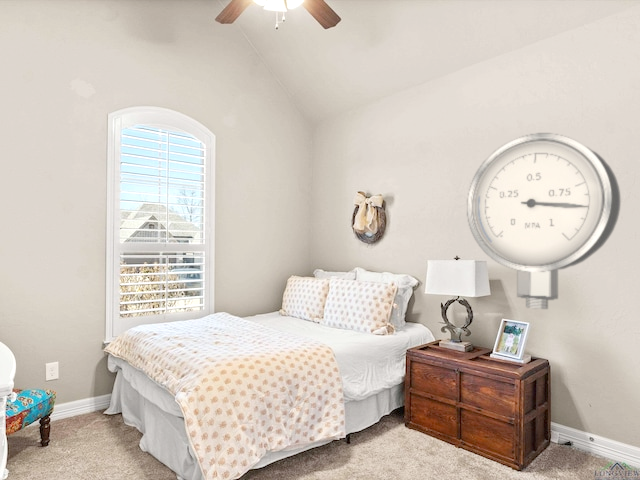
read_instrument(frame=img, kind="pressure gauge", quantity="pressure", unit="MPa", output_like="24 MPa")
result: 0.85 MPa
